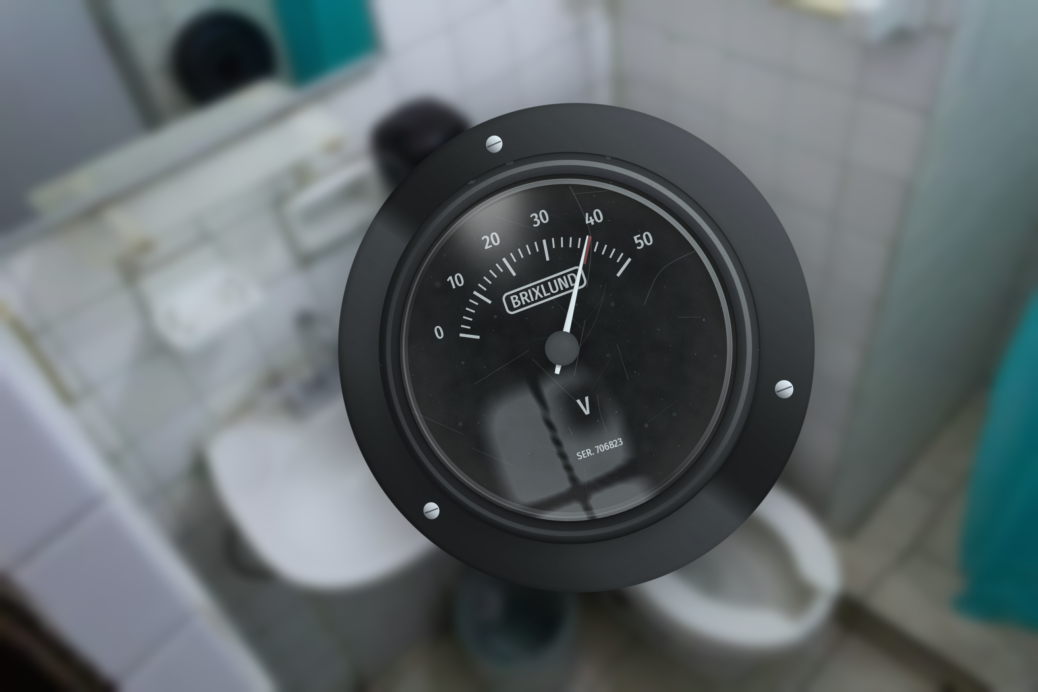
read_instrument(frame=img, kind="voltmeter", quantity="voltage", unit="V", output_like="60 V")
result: 40 V
